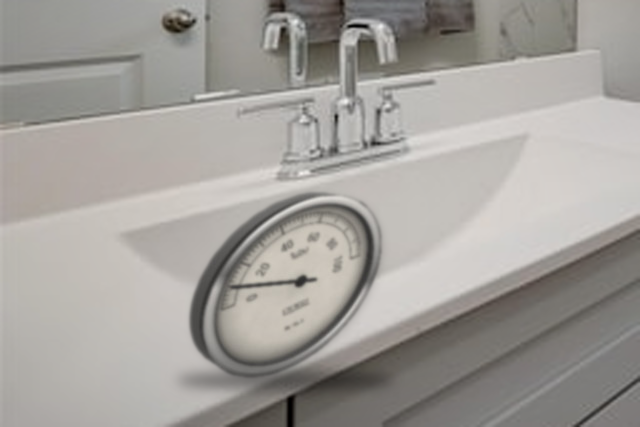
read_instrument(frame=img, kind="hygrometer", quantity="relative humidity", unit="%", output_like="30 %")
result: 10 %
